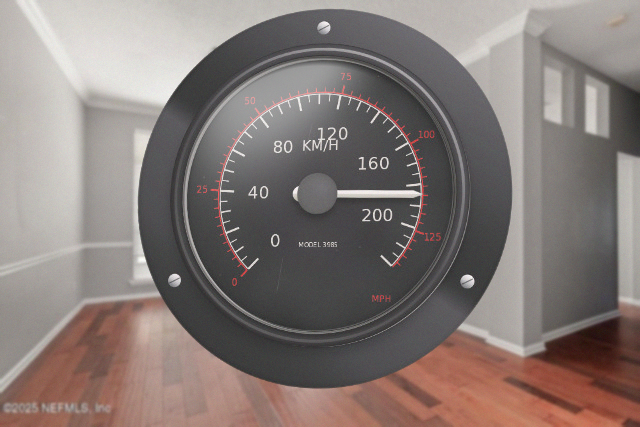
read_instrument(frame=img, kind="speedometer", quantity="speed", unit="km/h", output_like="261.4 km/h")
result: 185 km/h
